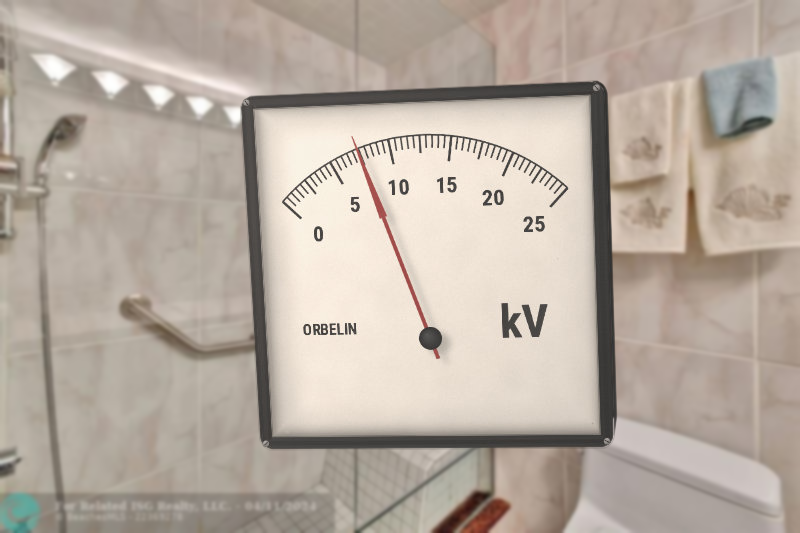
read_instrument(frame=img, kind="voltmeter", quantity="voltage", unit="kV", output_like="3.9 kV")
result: 7.5 kV
